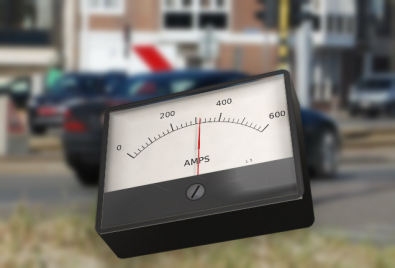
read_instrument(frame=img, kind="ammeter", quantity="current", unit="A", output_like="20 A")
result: 320 A
